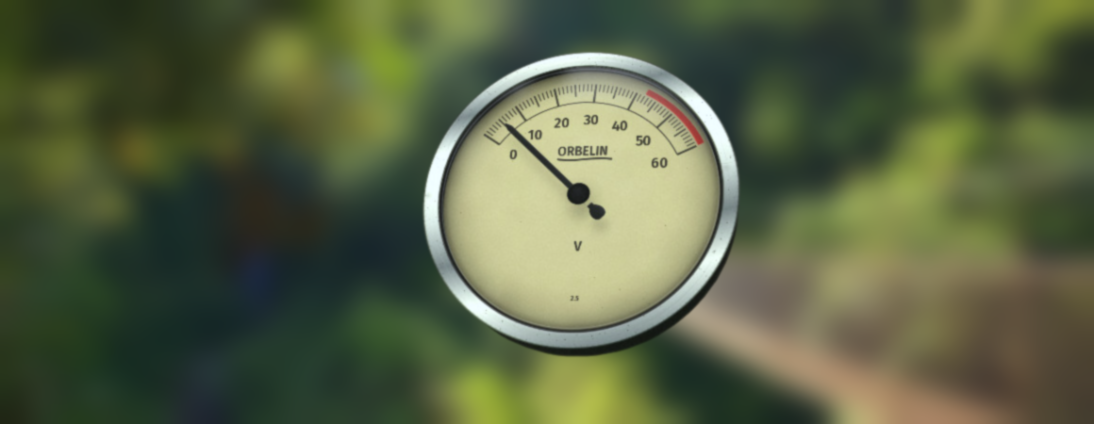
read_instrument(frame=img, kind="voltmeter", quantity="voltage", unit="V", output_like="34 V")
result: 5 V
